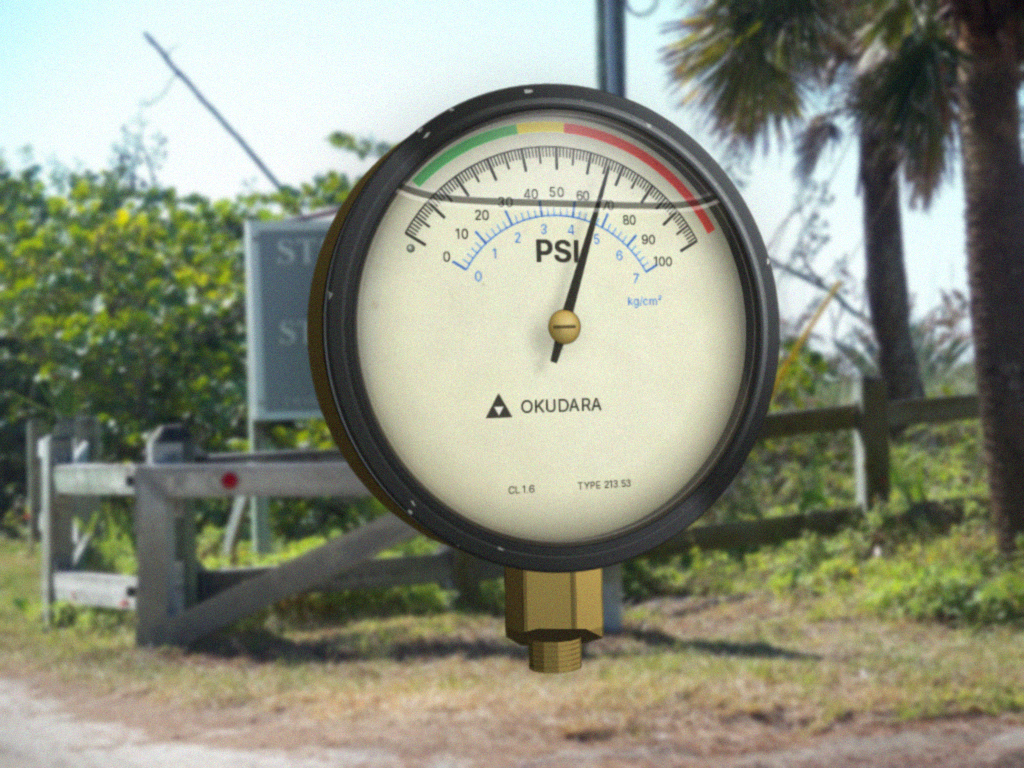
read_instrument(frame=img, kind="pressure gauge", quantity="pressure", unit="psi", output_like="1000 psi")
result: 65 psi
